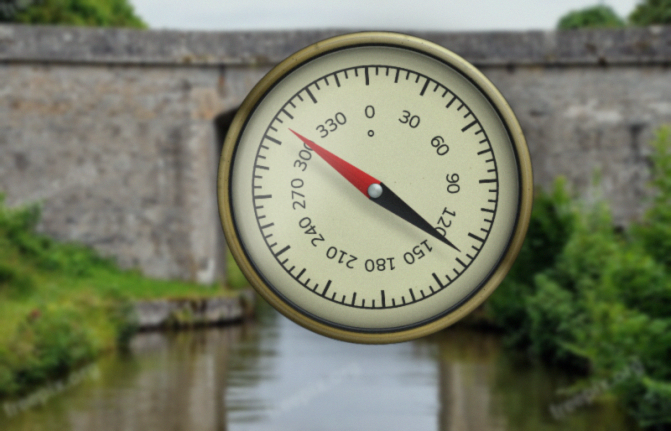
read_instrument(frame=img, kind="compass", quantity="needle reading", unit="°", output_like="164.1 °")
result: 310 °
